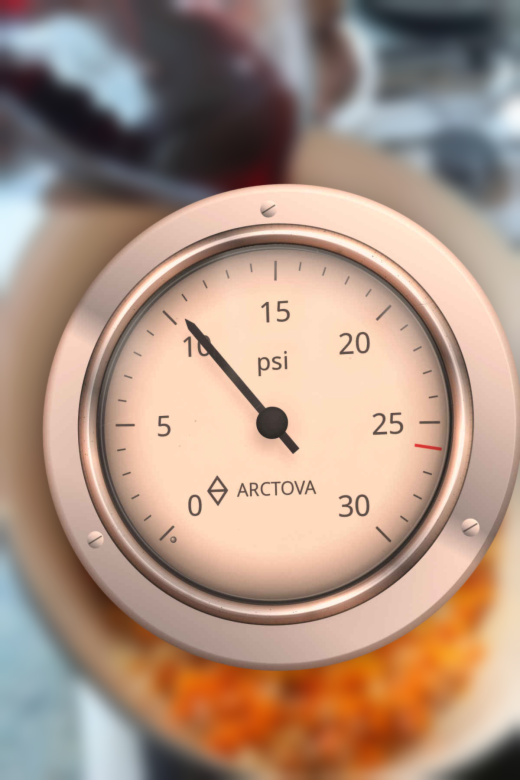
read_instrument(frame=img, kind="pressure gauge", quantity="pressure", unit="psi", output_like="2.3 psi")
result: 10.5 psi
